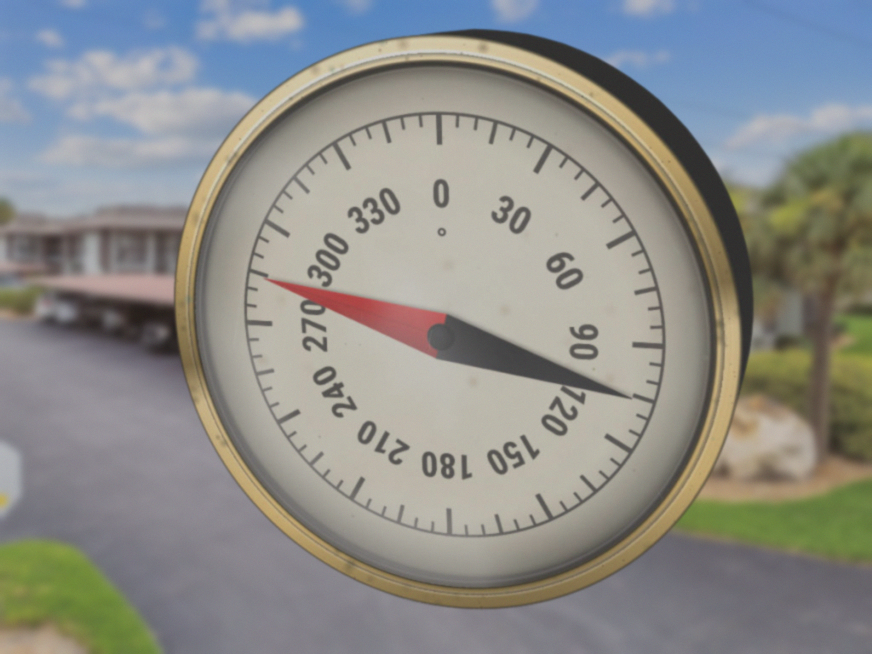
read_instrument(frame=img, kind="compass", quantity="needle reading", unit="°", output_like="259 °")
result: 285 °
